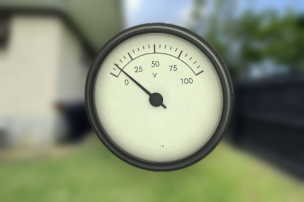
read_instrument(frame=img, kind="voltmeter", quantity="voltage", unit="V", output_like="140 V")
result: 10 V
